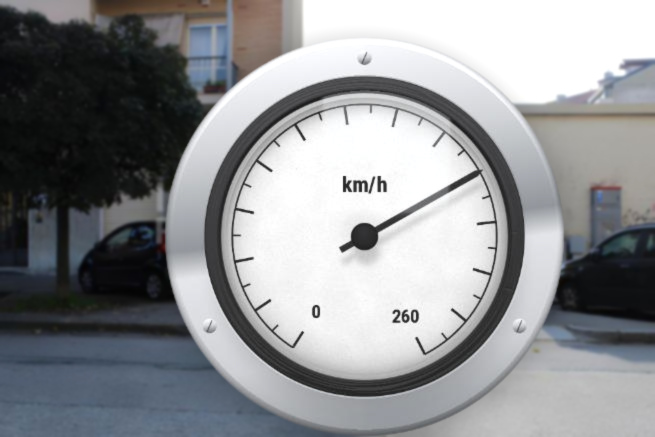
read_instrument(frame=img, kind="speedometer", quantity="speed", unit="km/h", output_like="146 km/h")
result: 180 km/h
